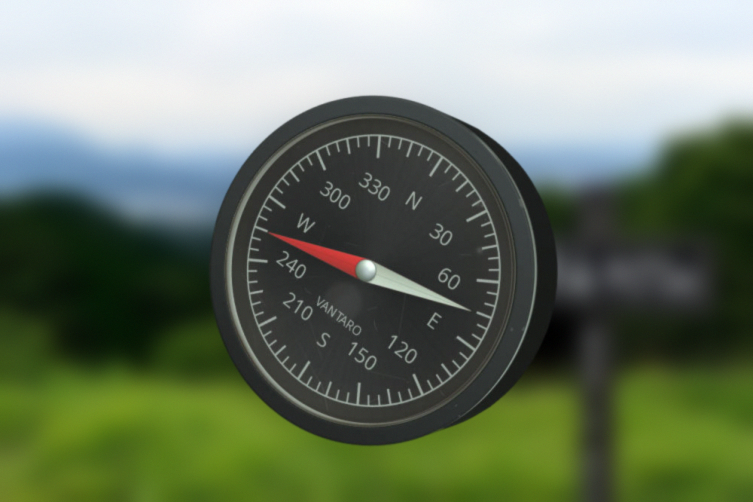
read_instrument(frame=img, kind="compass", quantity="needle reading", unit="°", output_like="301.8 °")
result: 255 °
